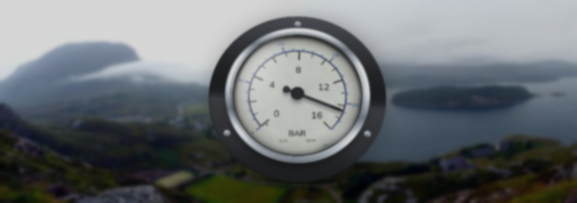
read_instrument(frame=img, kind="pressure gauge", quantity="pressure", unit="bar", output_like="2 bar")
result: 14.5 bar
